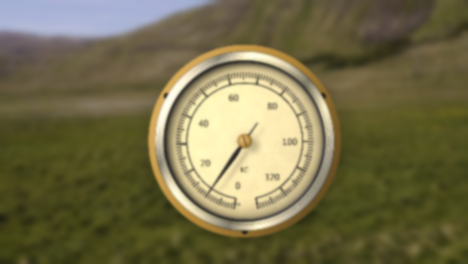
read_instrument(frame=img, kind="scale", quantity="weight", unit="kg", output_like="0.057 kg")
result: 10 kg
